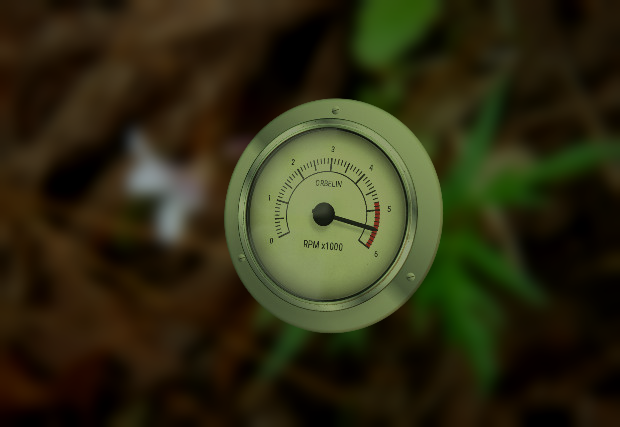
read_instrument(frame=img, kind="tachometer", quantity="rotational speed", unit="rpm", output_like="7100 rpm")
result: 5500 rpm
